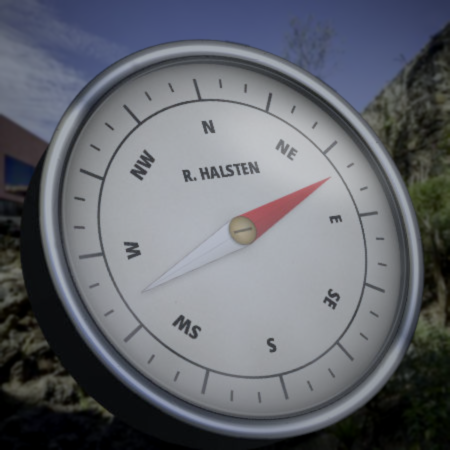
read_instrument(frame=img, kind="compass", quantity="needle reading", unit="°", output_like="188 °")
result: 70 °
